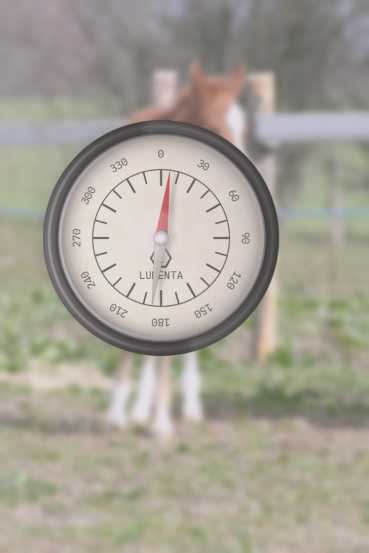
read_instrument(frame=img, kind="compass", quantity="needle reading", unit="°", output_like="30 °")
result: 7.5 °
